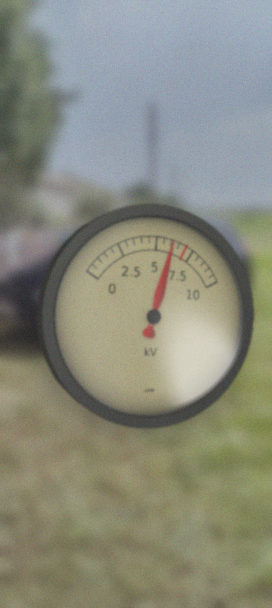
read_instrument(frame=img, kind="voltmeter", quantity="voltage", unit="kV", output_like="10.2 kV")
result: 6 kV
